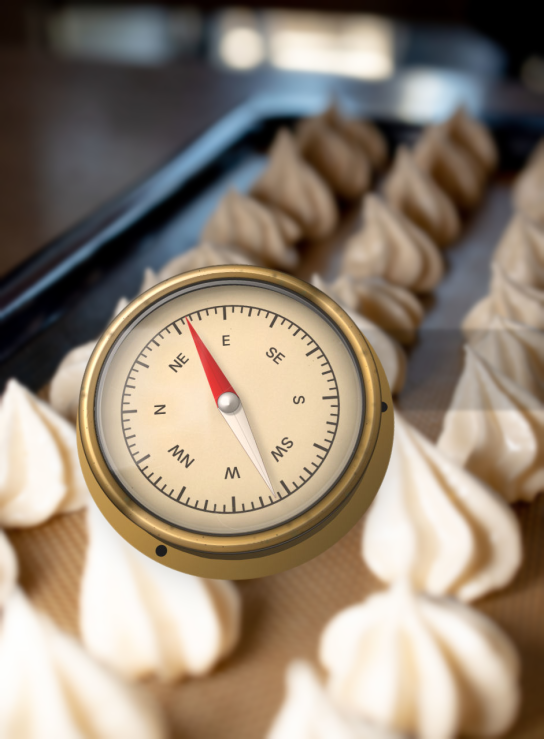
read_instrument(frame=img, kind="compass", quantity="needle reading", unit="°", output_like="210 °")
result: 67.5 °
